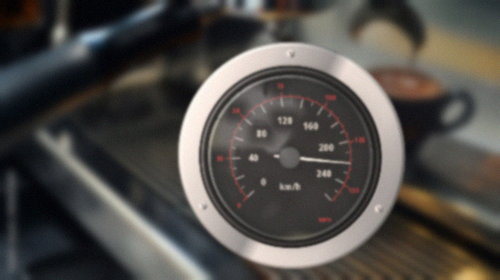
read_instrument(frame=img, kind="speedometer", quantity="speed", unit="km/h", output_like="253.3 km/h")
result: 220 km/h
